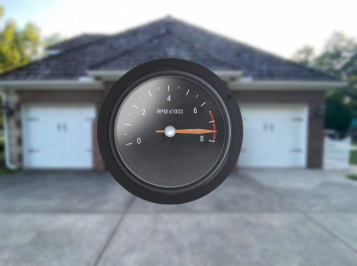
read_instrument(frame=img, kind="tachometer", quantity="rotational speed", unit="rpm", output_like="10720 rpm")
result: 7500 rpm
